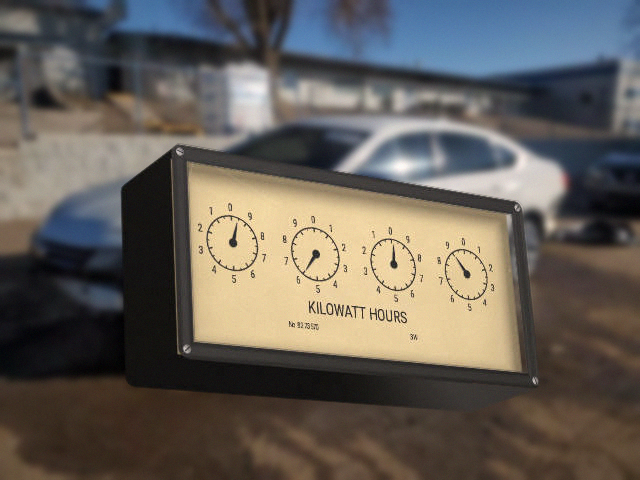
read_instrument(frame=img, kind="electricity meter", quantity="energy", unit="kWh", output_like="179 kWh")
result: 9599 kWh
